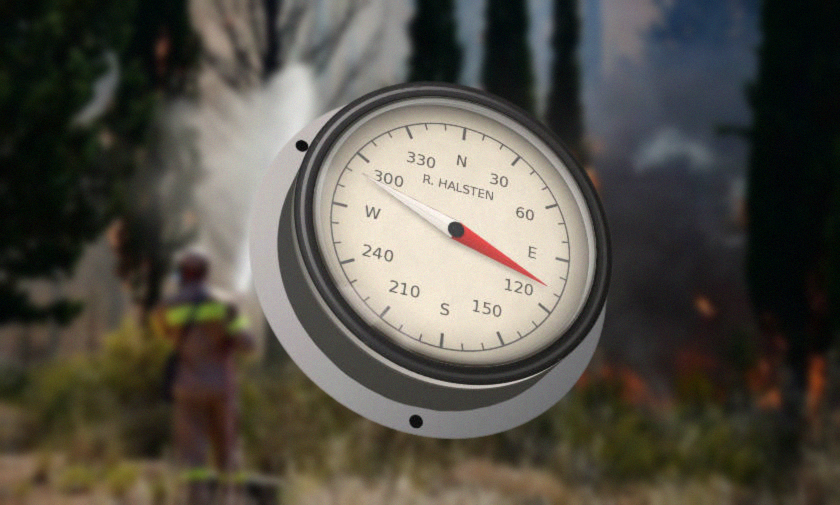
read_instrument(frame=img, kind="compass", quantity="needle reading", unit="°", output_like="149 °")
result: 110 °
